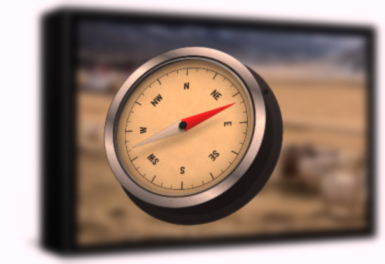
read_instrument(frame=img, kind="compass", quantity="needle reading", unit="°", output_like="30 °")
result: 70 °
